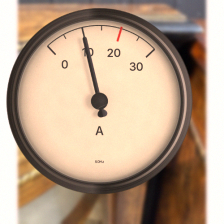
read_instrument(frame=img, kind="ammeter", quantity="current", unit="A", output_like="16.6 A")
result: 10 A
